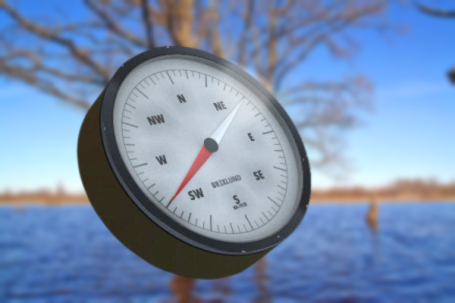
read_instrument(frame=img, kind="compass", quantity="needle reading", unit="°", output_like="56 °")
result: 240 °
